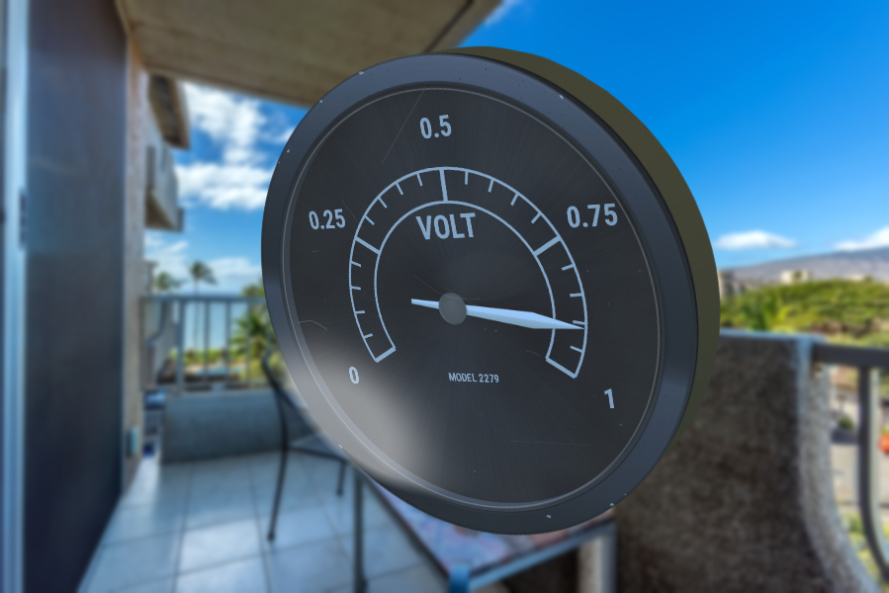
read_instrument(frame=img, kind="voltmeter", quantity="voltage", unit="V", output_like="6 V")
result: 0.9 V
